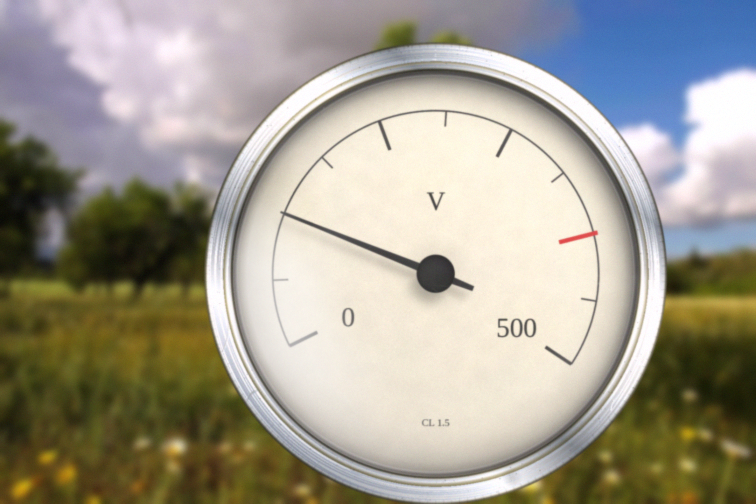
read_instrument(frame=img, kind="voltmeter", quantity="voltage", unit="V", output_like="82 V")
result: 100 V
